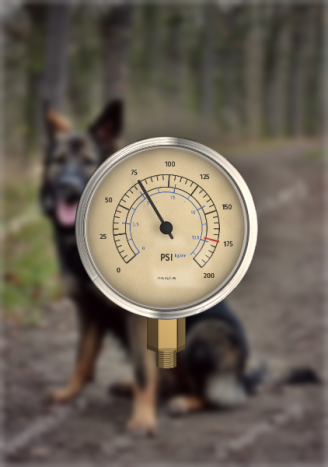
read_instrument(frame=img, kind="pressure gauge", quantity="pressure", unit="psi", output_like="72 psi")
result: 75 psi
